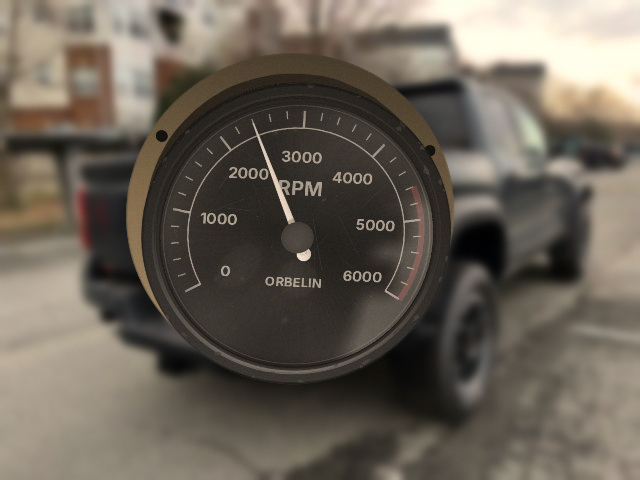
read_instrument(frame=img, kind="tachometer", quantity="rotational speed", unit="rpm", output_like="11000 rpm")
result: 2400 rpm
